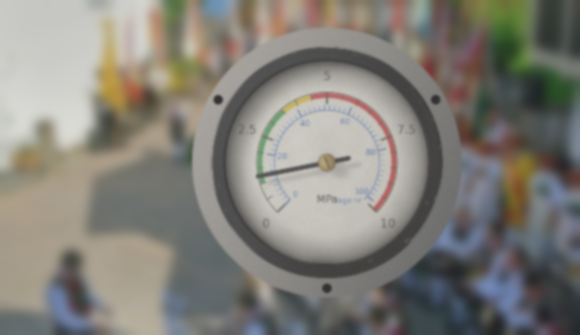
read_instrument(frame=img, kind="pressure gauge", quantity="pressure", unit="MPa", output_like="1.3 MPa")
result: 1.25 MPa
